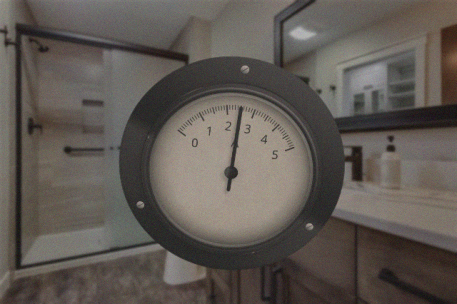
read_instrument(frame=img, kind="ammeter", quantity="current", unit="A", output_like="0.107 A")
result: 2.5 A
